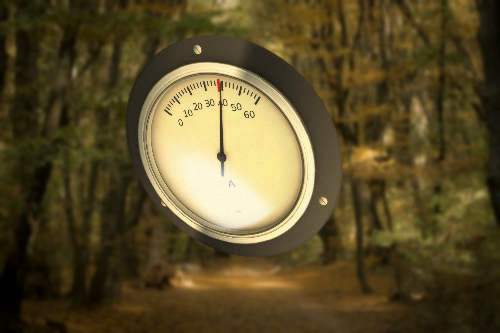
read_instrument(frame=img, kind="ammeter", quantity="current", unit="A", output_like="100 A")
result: 40 A
